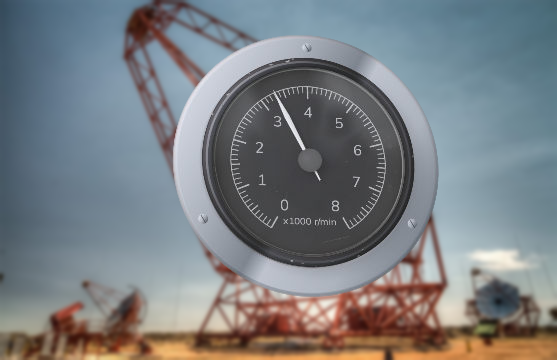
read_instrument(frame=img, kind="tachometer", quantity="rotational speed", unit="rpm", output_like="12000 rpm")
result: 3300 rpm
